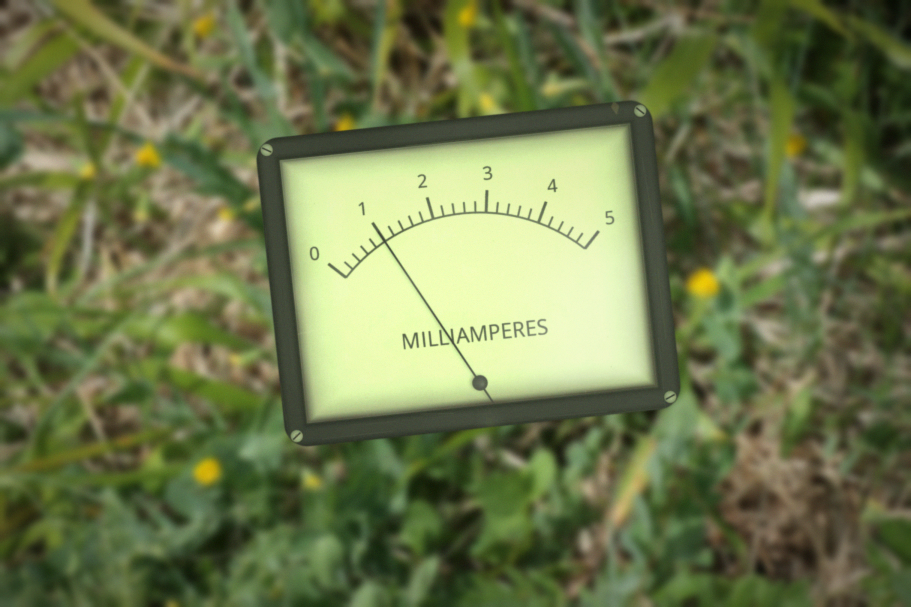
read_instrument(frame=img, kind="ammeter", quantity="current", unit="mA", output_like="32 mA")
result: 1 mA
